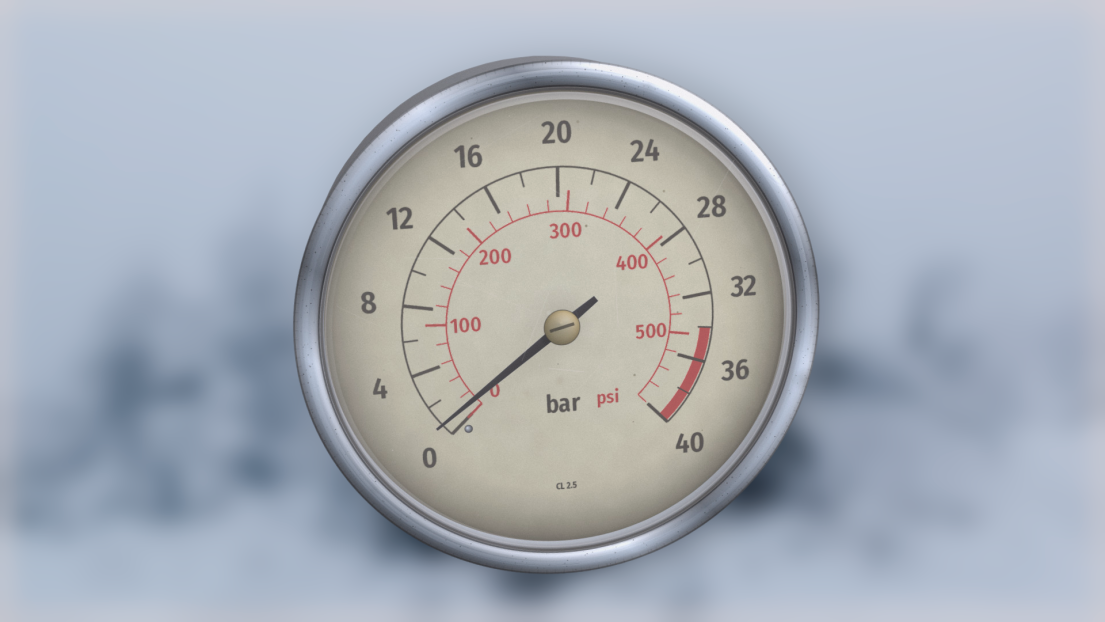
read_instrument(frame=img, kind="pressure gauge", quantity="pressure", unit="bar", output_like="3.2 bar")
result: 1 bar
